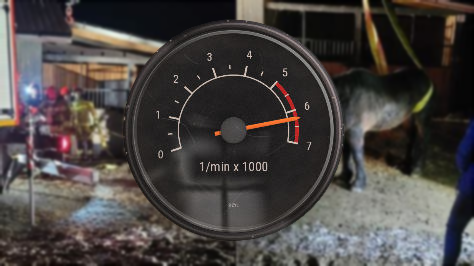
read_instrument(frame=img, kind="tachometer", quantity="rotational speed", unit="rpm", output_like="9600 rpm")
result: 6250 rpm
